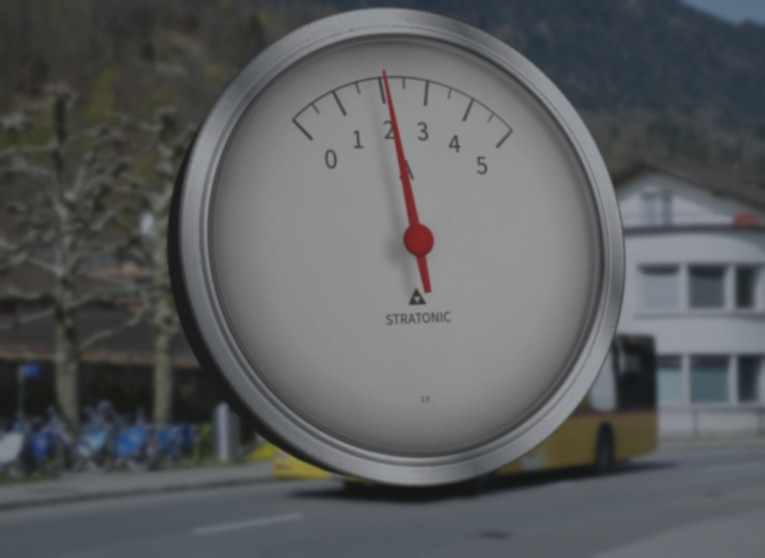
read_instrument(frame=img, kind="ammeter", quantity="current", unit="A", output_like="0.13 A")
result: 2 A
